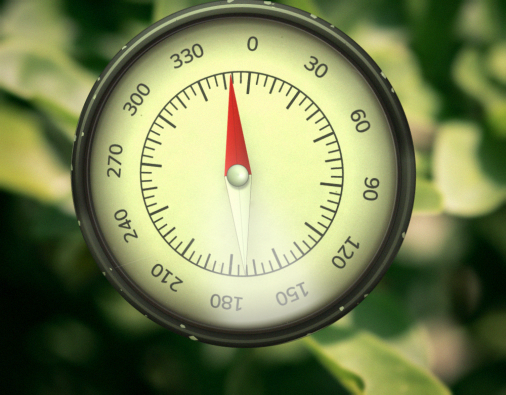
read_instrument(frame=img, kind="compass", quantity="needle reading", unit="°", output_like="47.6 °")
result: 350 °
